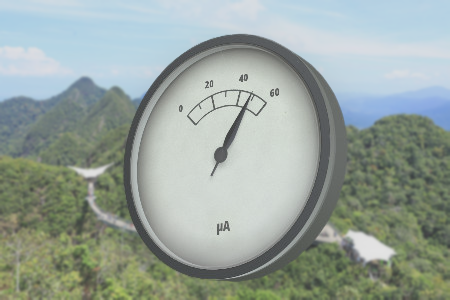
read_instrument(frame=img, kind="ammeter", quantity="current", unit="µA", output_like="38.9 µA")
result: 50 µA
